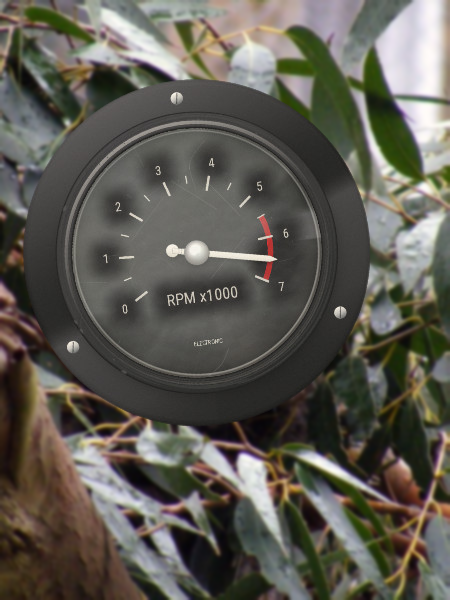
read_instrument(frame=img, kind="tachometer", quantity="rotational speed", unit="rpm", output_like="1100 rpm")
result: 6500 rpm
